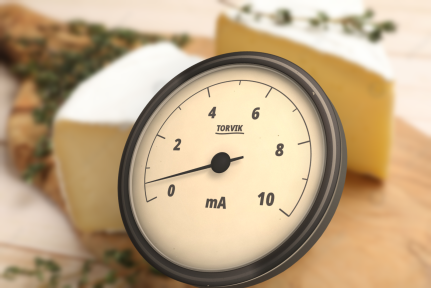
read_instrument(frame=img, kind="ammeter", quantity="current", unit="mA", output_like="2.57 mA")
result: 0.5 mA
